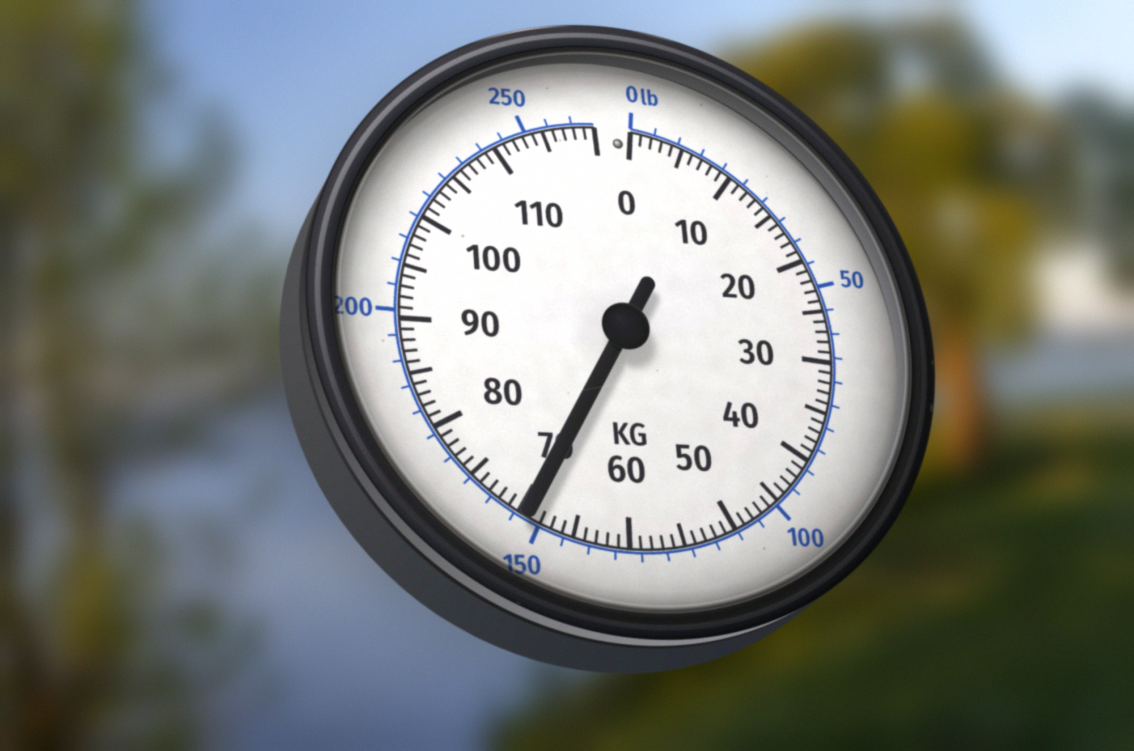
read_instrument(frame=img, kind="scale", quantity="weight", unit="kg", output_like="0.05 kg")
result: 69.5 kg
